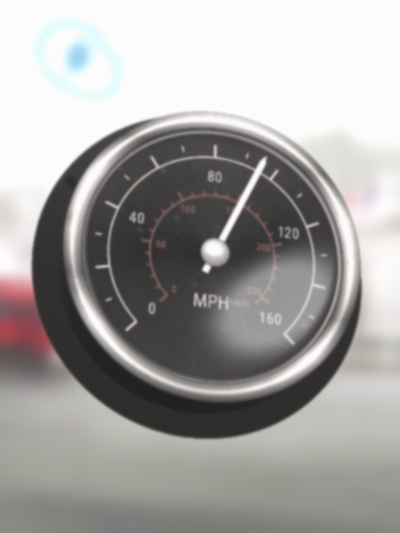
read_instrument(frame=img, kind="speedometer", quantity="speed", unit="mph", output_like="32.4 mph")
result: 95 mph
